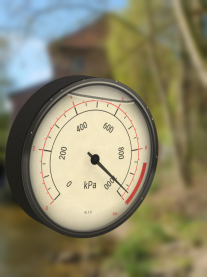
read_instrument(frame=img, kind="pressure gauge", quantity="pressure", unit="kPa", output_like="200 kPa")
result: 975 kPa
